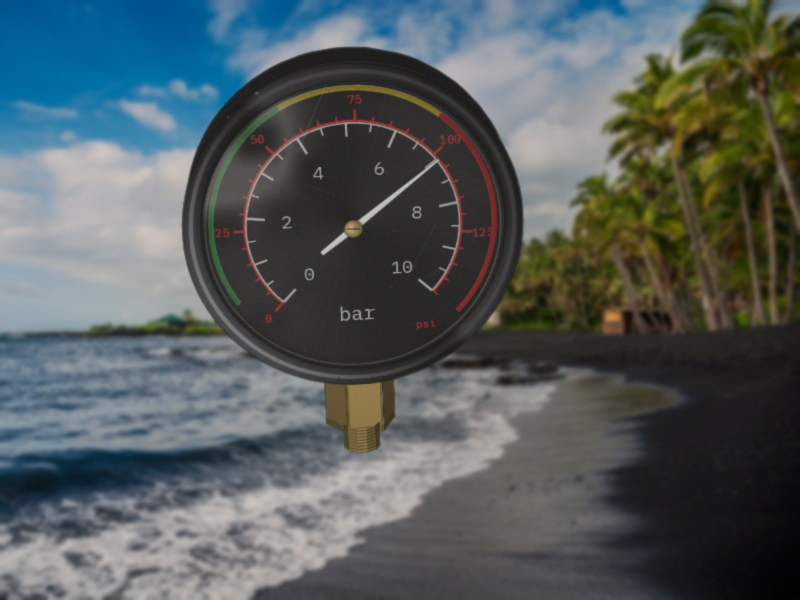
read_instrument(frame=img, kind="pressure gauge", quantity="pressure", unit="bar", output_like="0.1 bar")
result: 7 bar
